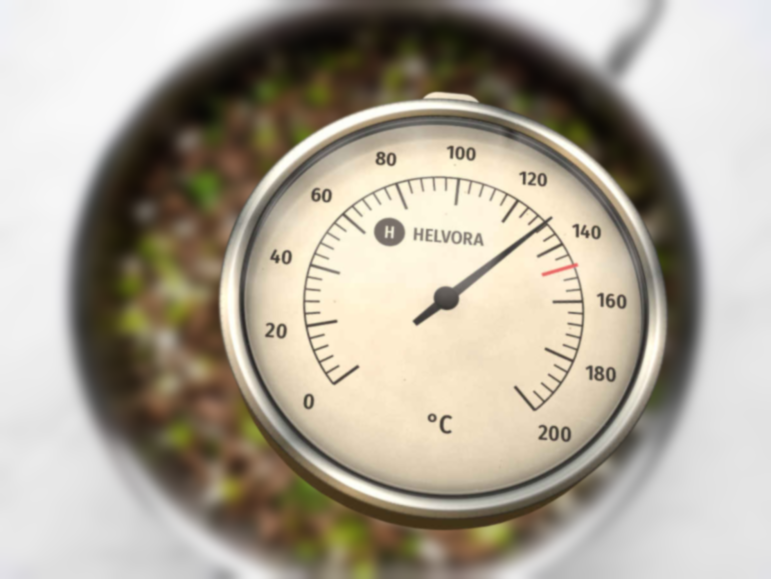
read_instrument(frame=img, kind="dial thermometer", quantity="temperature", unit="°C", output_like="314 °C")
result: 132 °C
